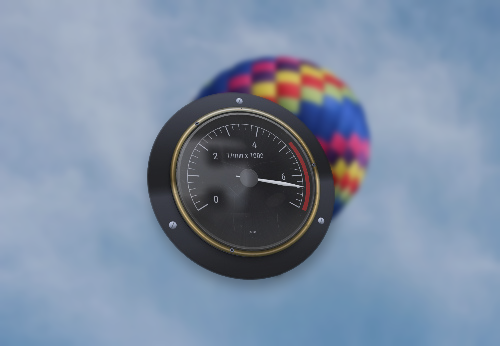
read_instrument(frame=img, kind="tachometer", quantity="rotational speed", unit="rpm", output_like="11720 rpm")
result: 6400 rpm
